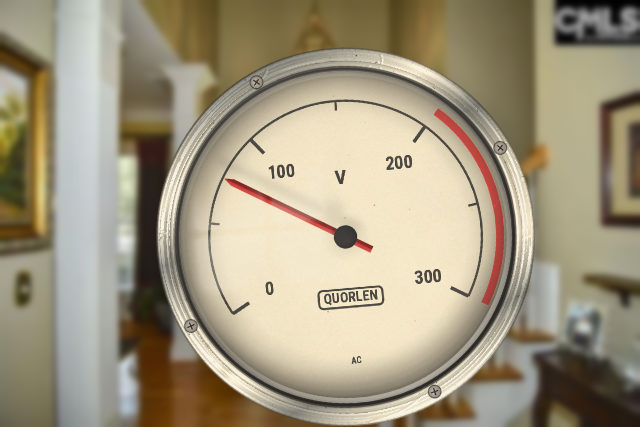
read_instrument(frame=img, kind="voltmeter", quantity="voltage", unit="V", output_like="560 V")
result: 75 V
